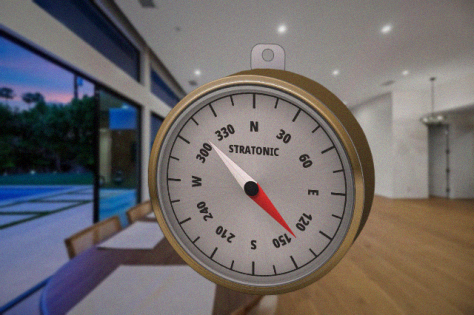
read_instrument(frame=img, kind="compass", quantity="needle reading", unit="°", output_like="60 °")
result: 135 °
